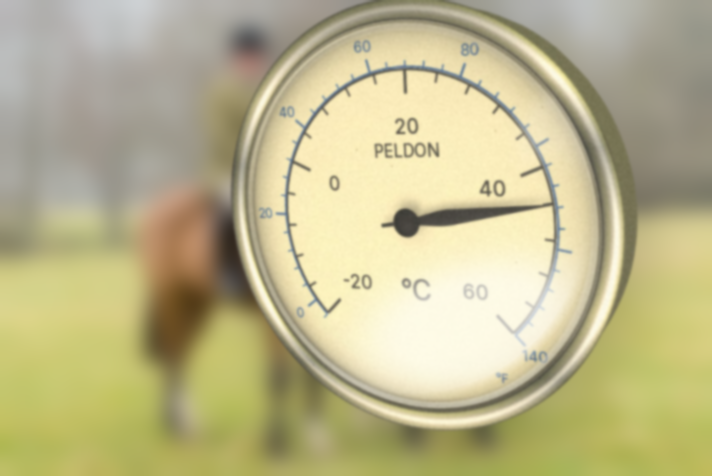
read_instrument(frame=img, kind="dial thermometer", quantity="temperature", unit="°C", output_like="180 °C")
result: 44 °C
